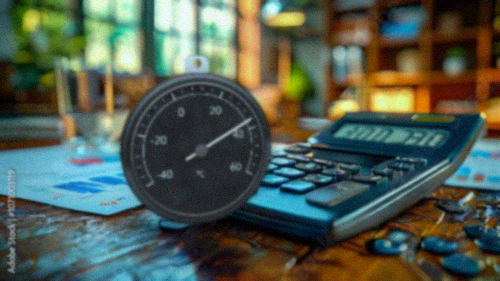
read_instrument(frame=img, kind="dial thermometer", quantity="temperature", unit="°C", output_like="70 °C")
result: 36 °C
